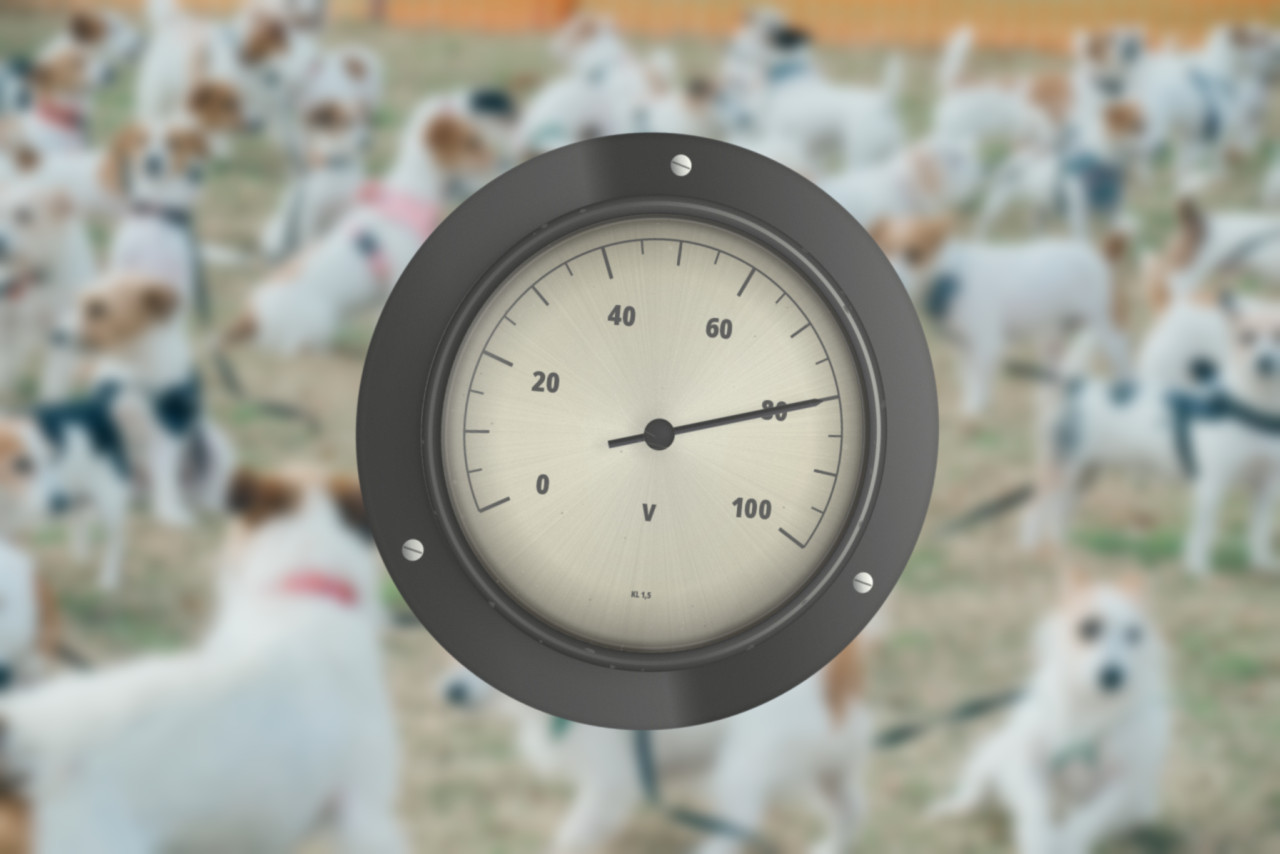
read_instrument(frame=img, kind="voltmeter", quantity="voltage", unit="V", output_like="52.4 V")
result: 80 V
